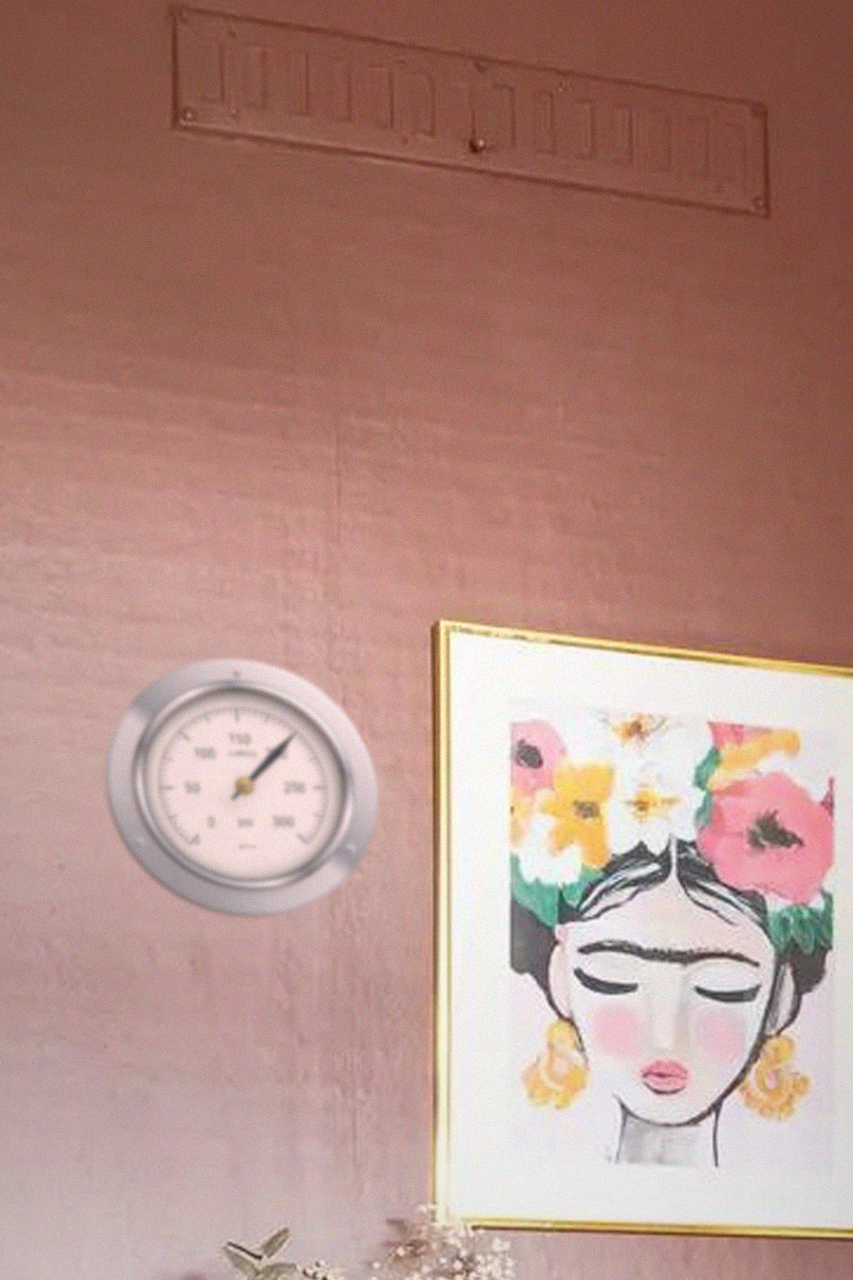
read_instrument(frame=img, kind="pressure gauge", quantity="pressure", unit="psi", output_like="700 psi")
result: 200 psi
